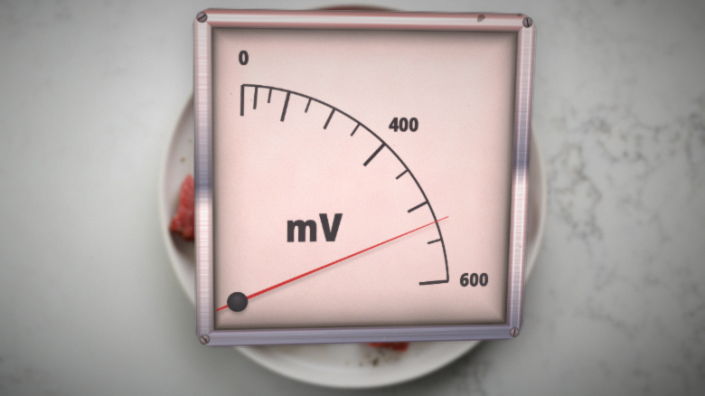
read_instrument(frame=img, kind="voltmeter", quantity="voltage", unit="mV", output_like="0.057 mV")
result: 525 mV
